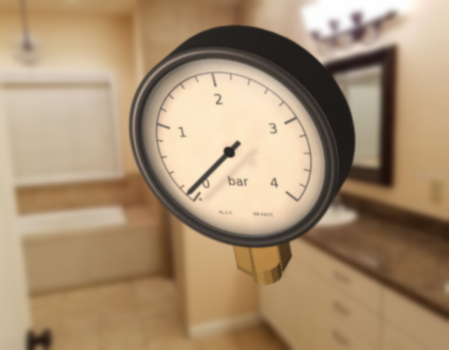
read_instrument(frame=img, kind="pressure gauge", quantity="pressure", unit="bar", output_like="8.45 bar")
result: 0.1 bar
